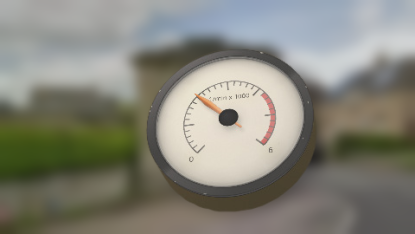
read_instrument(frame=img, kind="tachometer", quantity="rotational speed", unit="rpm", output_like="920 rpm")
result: 2000 rpm
